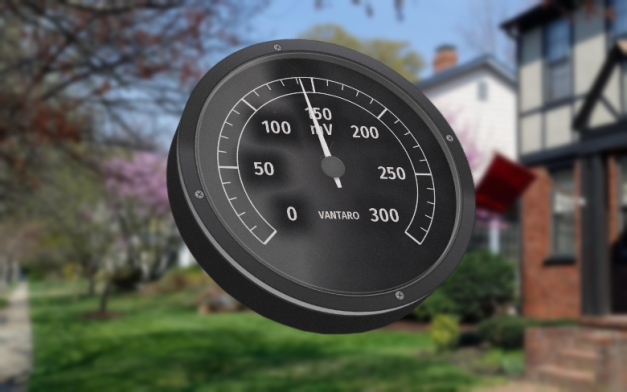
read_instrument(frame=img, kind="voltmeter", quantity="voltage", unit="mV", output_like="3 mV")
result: 140 mV
